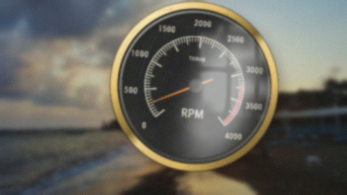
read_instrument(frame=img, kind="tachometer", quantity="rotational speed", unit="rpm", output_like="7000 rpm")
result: 250 rpm
